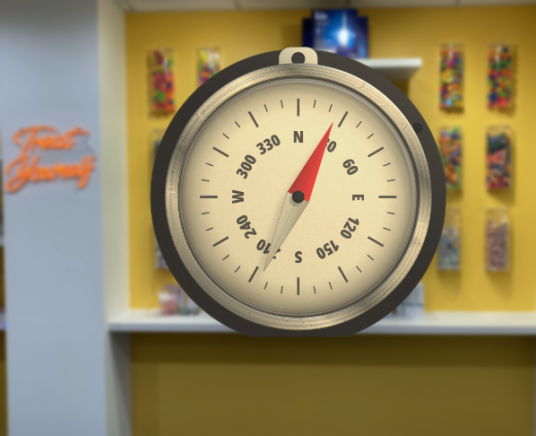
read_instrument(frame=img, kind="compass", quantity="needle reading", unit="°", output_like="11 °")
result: 25 °
